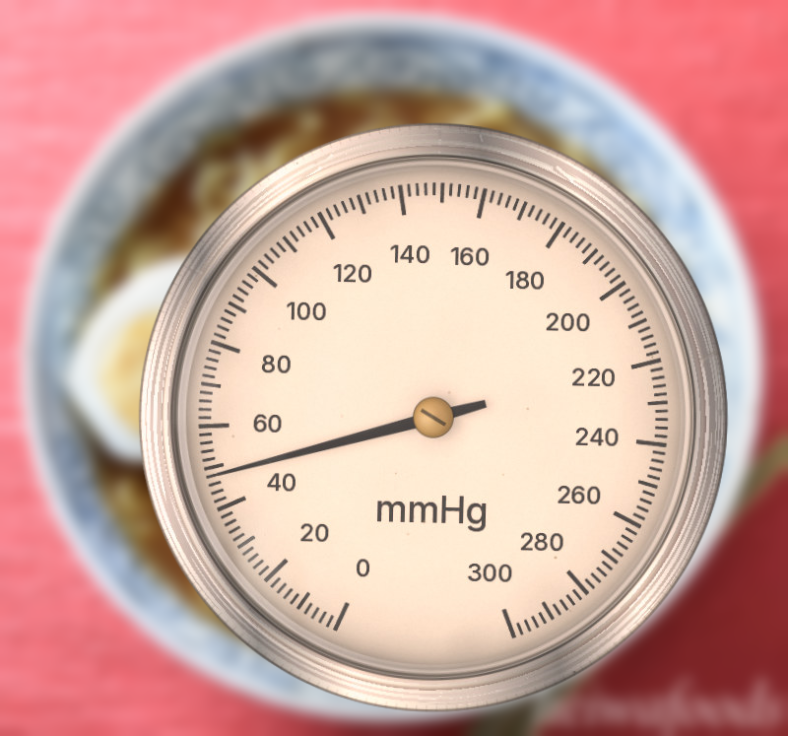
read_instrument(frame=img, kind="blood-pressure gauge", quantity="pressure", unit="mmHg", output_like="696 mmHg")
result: 48 mmHg
